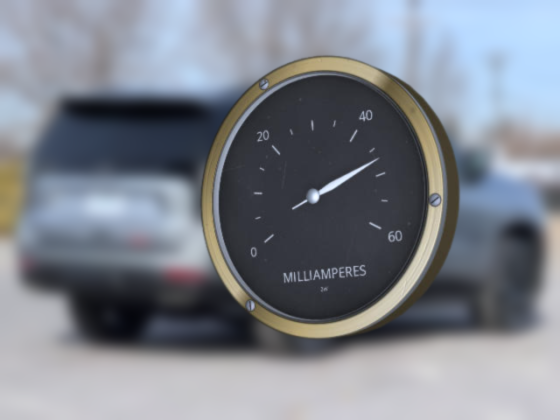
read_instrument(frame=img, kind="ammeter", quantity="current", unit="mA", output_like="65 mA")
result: 47.5 mA
